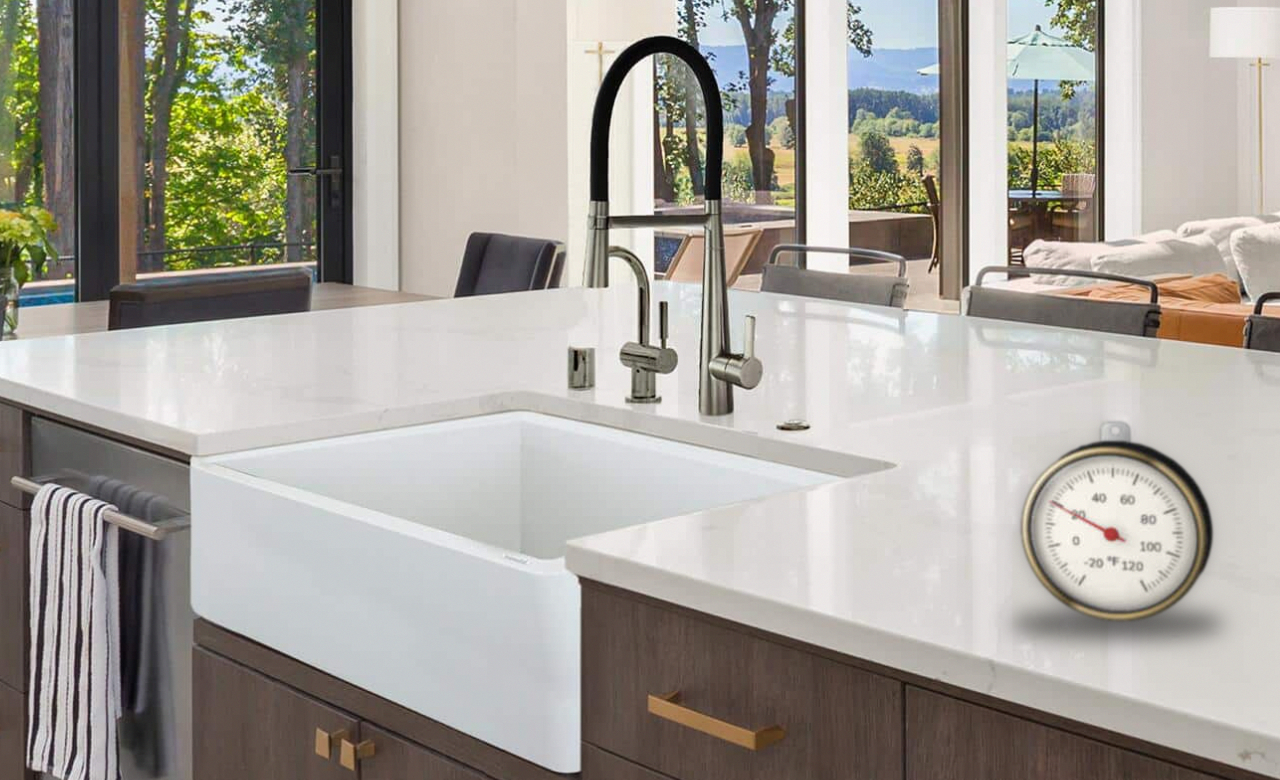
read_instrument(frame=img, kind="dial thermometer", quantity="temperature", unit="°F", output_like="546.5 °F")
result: 20 °F
